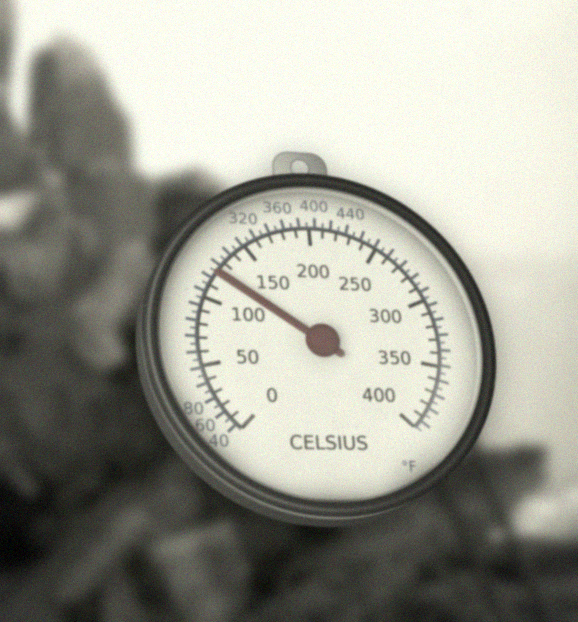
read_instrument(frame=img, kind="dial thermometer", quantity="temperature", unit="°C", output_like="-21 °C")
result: 120 °C
